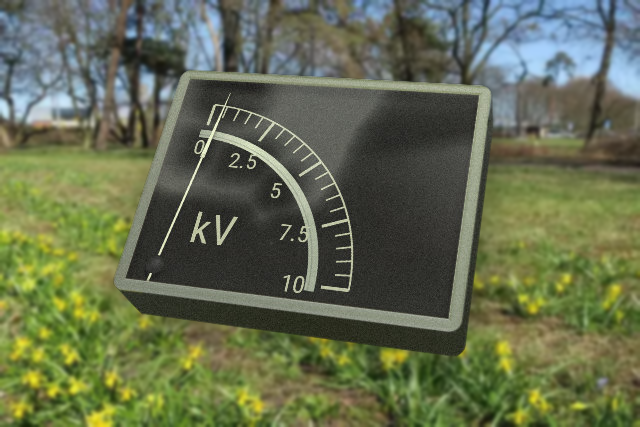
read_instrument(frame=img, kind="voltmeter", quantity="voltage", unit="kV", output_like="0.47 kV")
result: 0.5 kV
